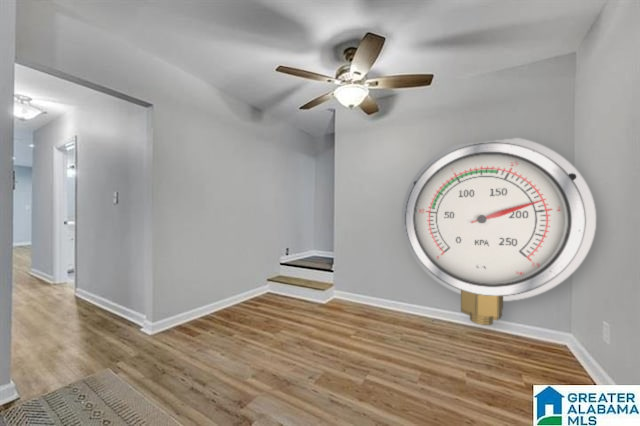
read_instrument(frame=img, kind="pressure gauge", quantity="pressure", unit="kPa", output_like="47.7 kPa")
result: 190 kPa
